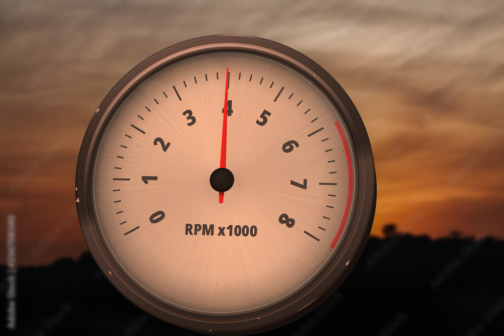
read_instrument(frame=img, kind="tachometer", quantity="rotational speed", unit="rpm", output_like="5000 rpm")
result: 4000 rpm
